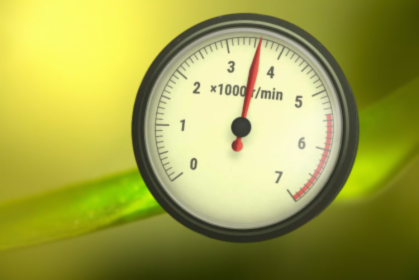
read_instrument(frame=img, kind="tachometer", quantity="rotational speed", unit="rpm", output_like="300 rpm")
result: 3600 rpm
